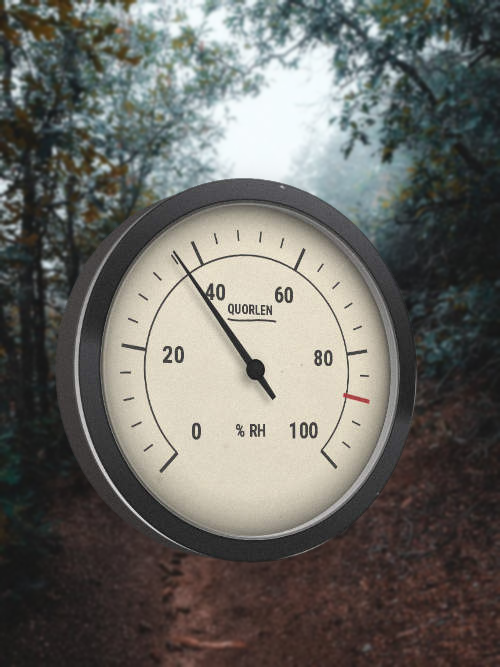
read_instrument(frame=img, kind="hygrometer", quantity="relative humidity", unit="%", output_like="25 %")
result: 36 %
